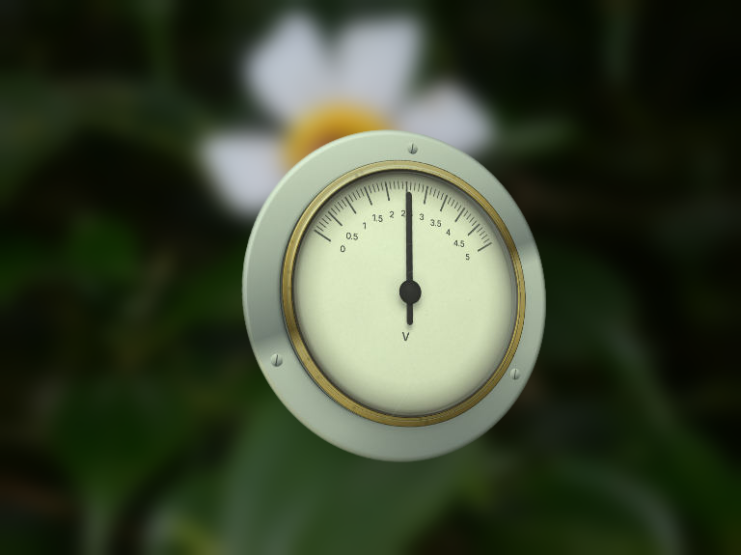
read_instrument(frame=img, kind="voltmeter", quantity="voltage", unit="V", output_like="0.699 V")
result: 2.5 V
